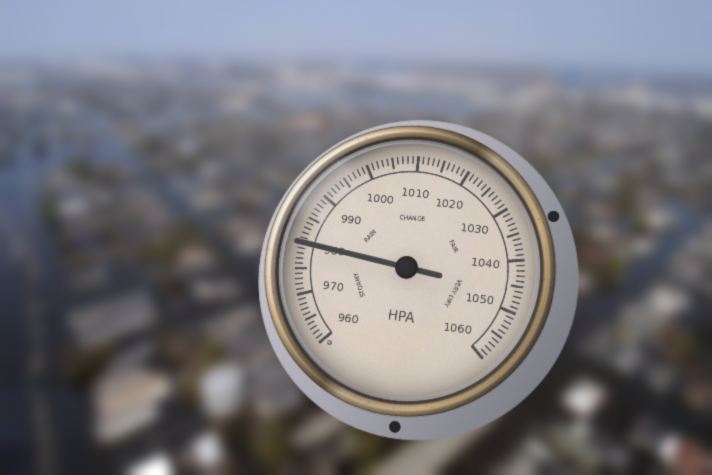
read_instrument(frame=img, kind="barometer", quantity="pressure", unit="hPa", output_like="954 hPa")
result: 980 hPa
